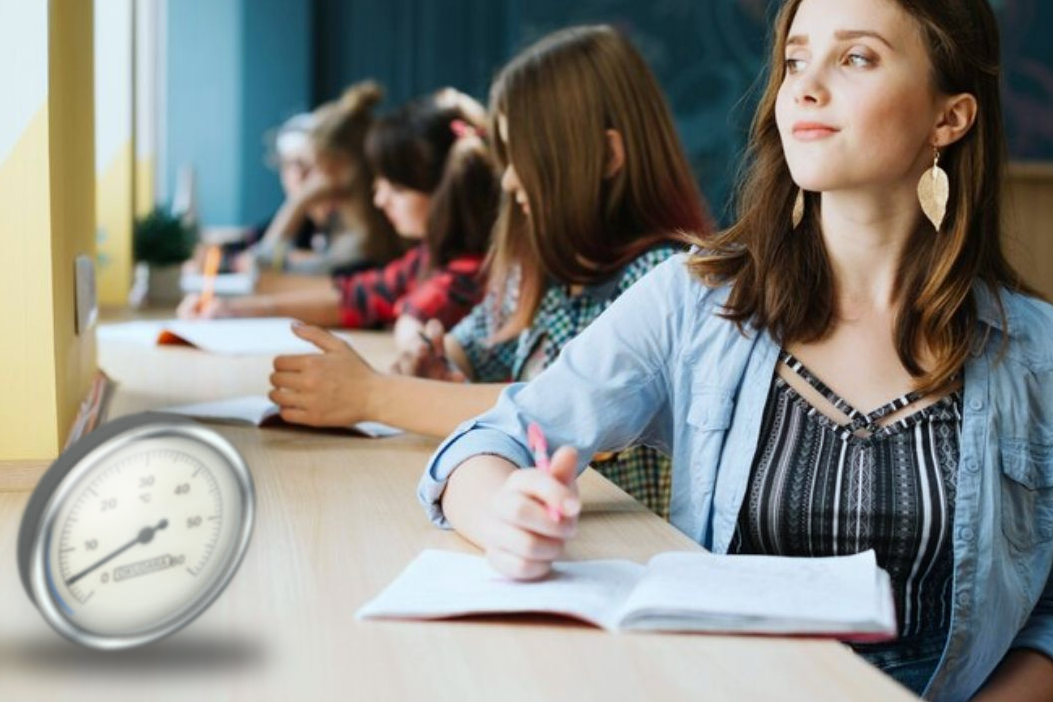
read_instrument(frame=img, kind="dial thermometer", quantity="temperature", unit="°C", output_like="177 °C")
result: 5 °C
